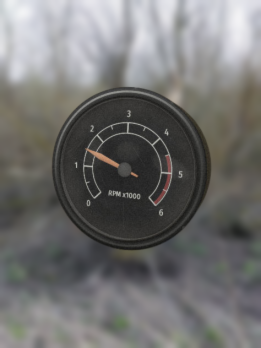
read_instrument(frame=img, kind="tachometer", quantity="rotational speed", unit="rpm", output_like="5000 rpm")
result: 1500 rpm
